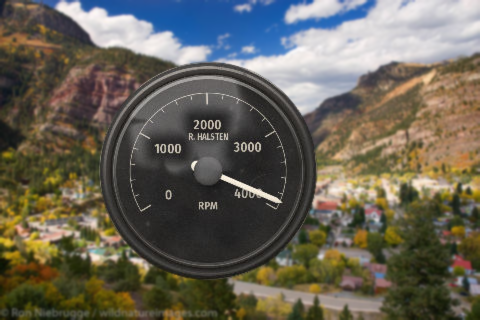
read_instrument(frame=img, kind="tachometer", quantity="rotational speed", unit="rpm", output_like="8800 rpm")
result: 3900 rpm
